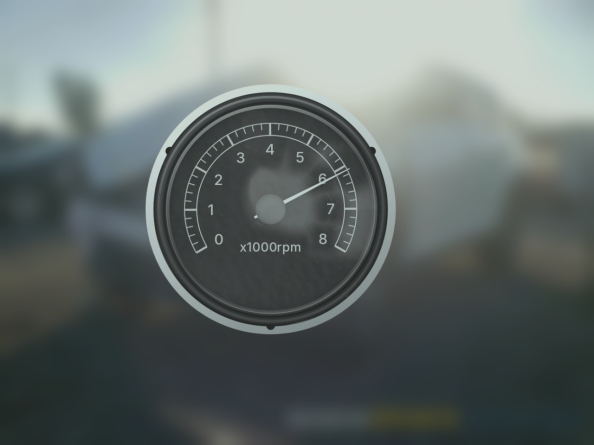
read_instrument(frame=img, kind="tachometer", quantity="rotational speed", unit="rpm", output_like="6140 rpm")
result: 6100 rpm
